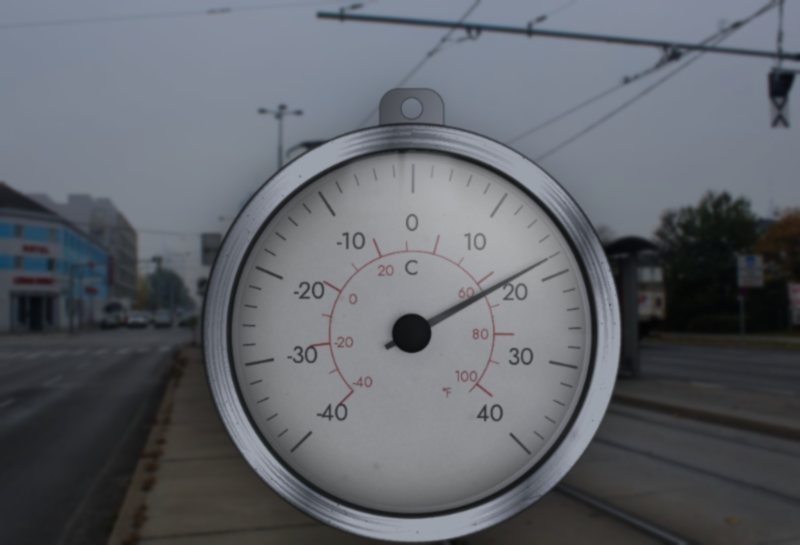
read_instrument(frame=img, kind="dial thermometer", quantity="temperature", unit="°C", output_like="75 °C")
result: 18 °C
